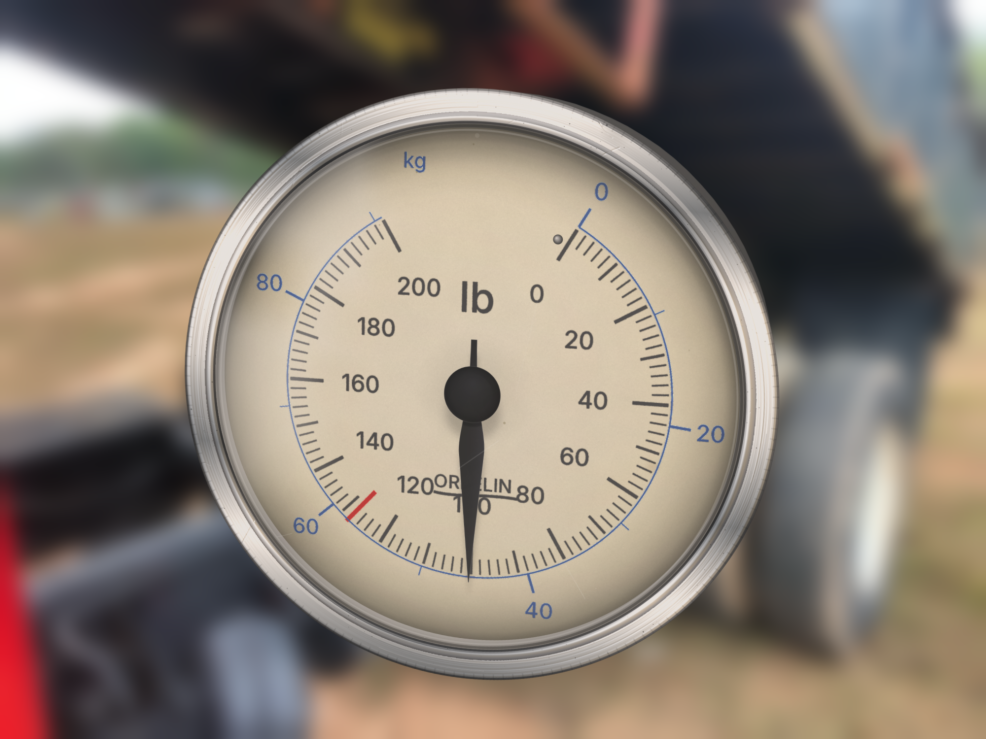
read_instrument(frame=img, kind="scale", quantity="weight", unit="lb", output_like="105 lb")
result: 100 lb
